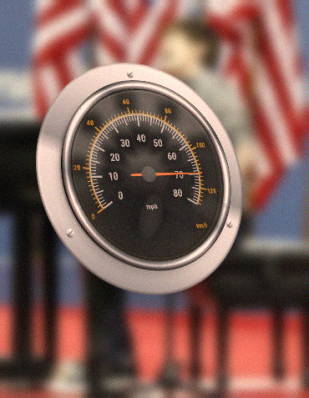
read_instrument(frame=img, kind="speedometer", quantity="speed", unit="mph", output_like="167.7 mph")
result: 70 mph
